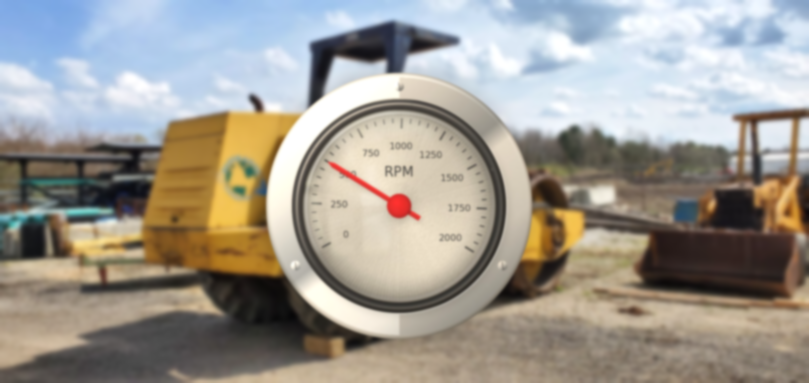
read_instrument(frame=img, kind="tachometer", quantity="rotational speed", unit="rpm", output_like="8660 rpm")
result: 500 rpm
